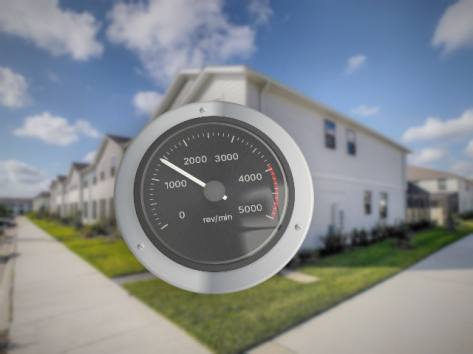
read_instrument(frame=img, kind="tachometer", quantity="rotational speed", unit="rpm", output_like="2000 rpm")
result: 1400 rpm
